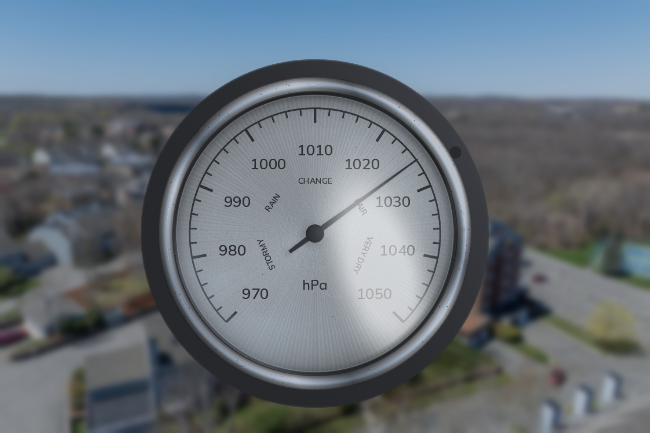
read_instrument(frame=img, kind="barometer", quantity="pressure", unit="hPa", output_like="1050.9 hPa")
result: 1026 hPa
